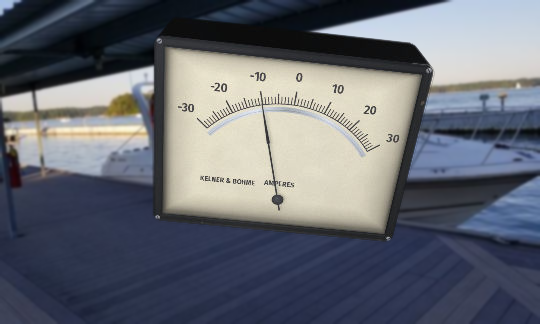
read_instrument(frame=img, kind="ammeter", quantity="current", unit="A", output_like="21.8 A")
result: -10 A
